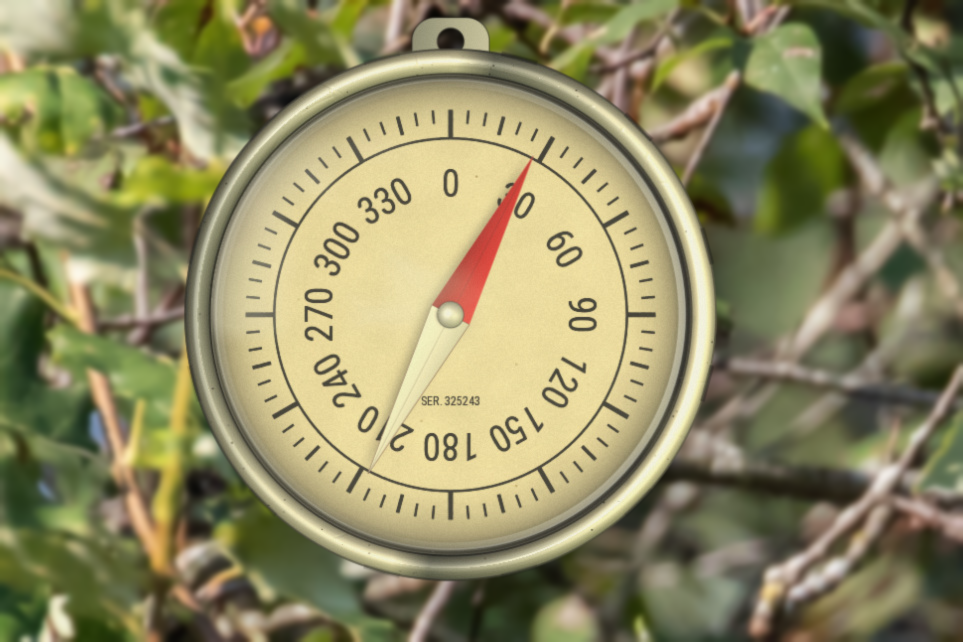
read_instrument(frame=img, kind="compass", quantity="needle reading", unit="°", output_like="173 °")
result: 27.5 °
